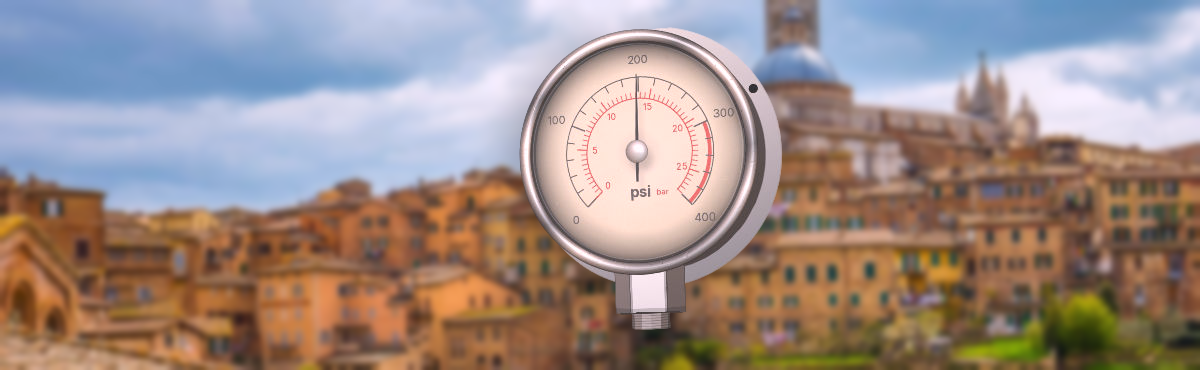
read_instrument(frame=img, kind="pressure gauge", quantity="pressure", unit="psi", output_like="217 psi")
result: 200 psi
